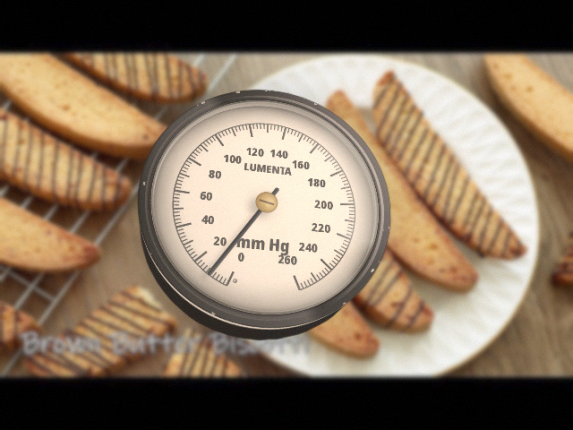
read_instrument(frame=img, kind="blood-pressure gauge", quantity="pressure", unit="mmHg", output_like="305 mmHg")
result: 10 mmHg
